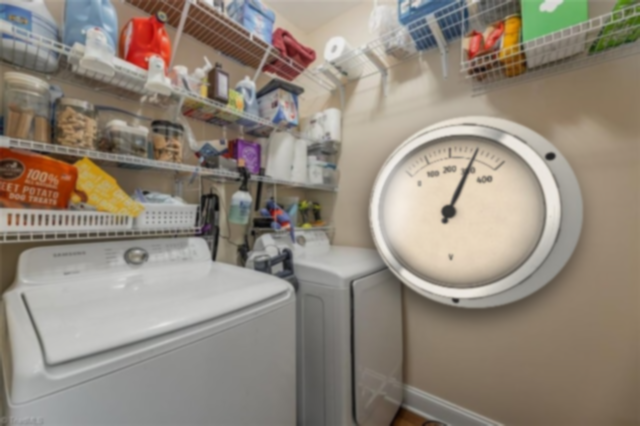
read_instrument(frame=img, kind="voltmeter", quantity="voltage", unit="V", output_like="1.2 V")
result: 300 V
